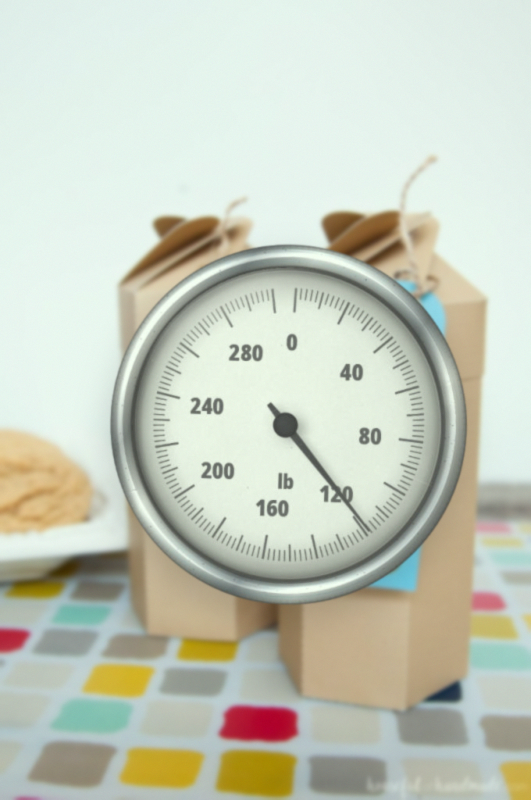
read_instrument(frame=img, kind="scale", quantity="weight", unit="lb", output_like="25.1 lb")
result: 118 lb
